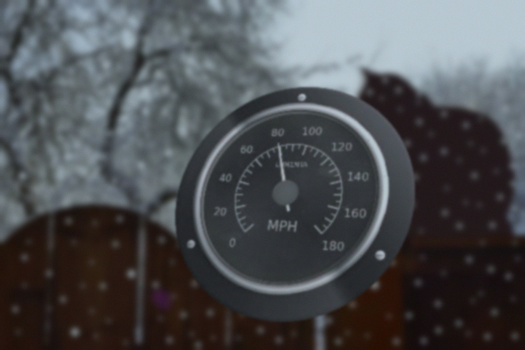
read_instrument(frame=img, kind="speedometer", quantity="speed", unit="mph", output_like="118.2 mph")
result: 80 mph
